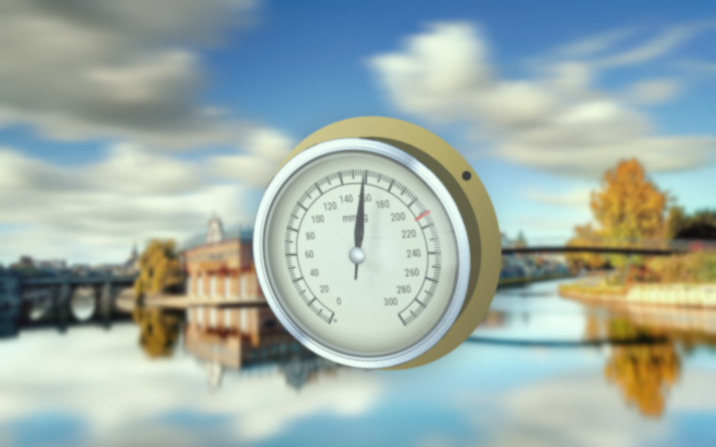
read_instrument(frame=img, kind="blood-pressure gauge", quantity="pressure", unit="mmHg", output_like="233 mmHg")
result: 160 mmHg
